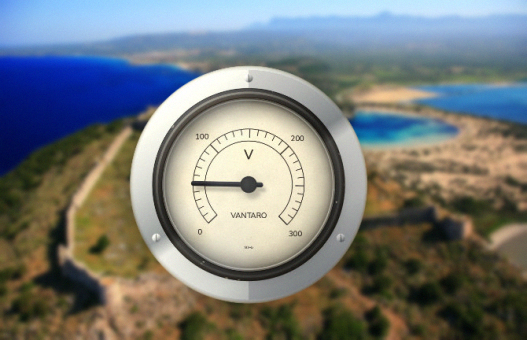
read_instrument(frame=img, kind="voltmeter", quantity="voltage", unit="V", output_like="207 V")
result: 50 V
